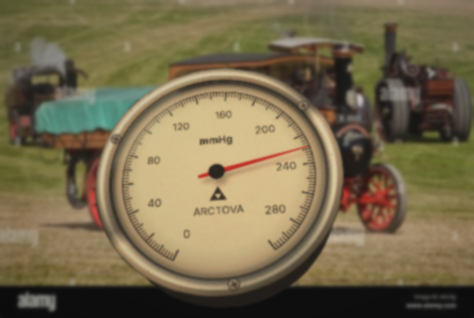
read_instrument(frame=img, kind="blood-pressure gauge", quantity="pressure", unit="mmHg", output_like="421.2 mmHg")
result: 230 mmHg
